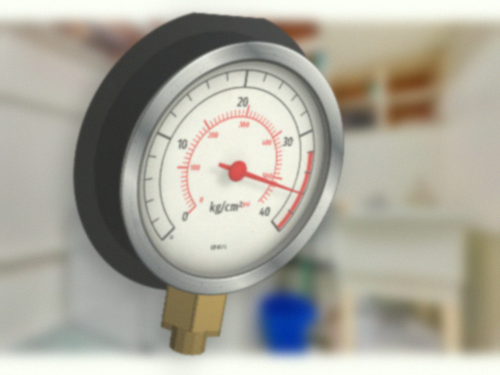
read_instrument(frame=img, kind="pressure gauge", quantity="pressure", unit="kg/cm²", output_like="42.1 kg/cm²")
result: 36 kg/cm²
